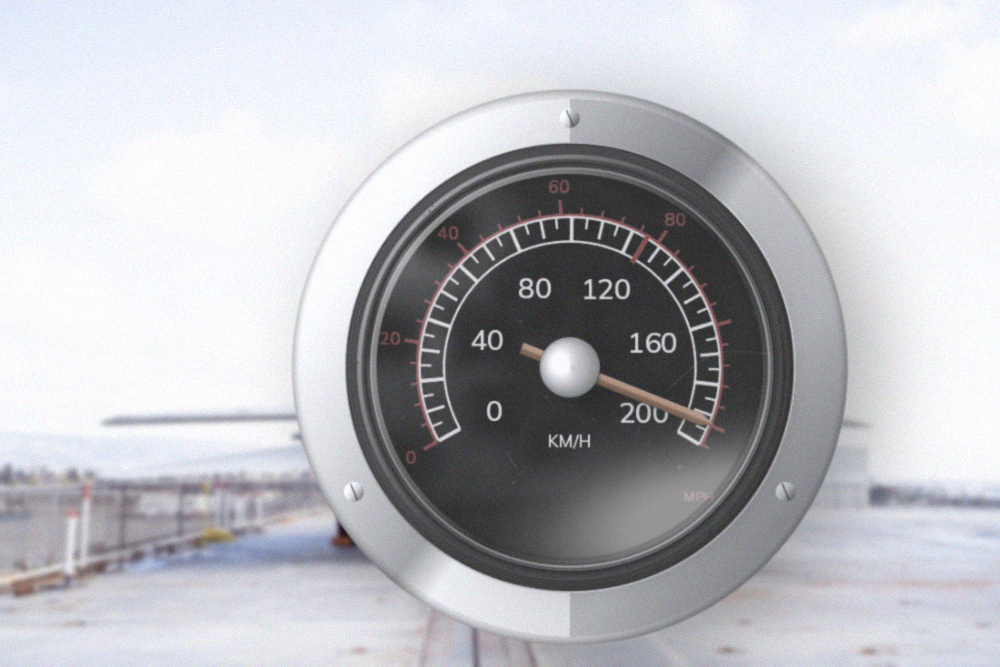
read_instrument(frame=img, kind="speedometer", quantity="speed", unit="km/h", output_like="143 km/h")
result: 192.5 km/h
